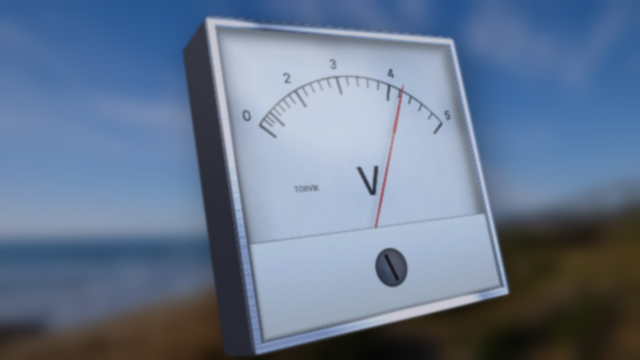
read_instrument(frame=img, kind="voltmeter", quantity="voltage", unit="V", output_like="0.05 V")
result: 4.2 V
